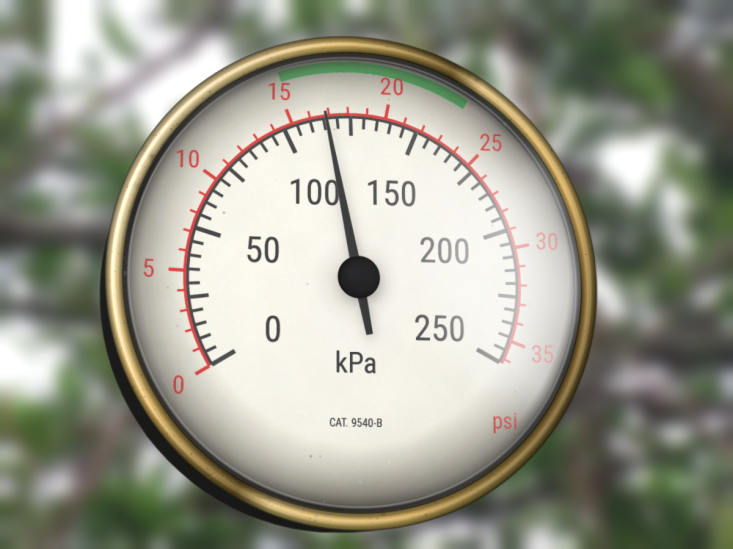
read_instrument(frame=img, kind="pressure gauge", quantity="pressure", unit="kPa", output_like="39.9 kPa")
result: 115 kPa
